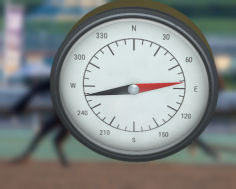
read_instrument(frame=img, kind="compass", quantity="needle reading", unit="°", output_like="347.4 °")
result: 80 °
